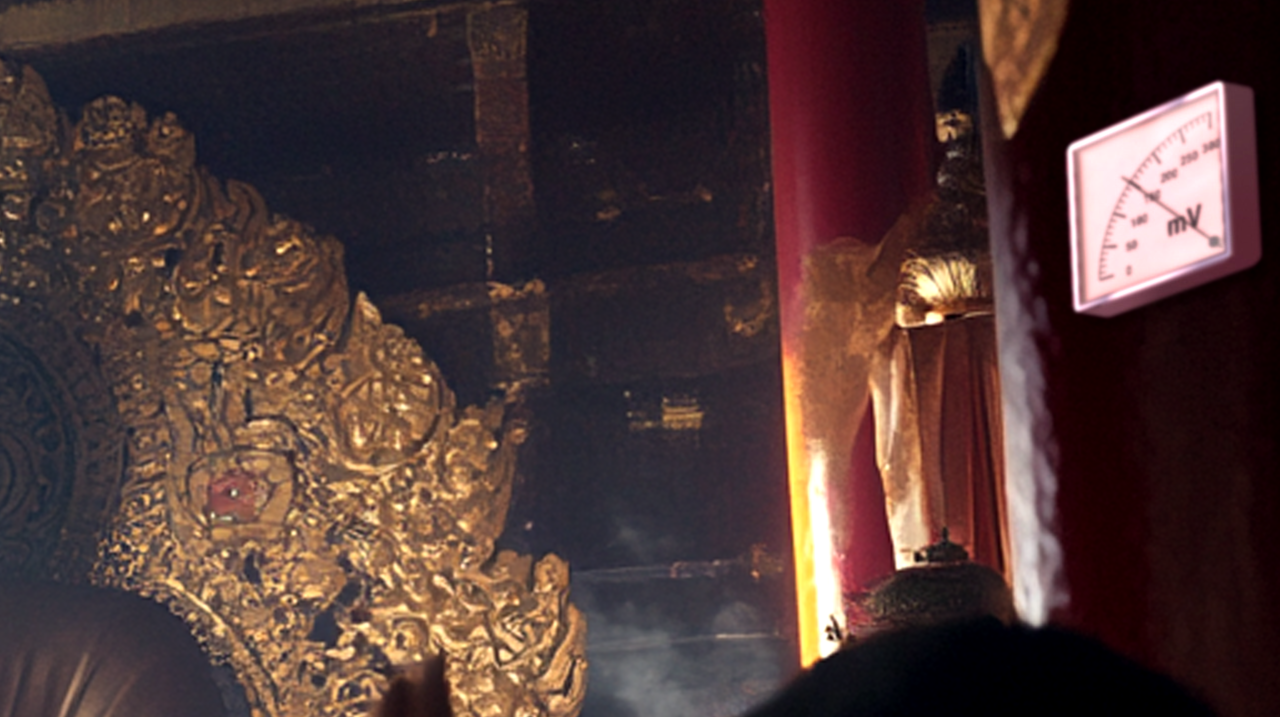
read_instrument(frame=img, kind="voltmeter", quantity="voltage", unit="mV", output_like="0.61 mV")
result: 150 mV
